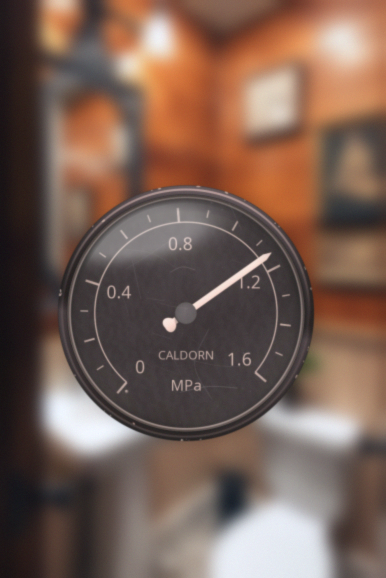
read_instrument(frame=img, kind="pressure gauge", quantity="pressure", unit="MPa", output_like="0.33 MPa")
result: 1.15 MPa
